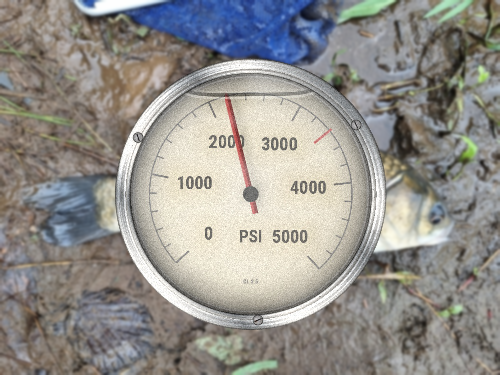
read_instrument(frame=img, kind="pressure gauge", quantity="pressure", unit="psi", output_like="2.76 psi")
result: 2200 psi
